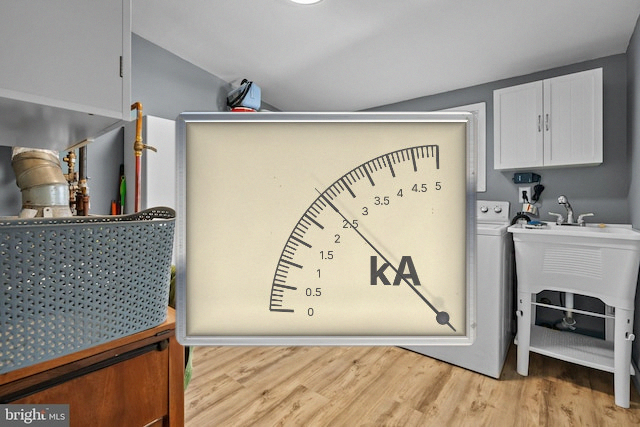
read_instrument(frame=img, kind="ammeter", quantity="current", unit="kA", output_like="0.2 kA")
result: 2.5 kA
